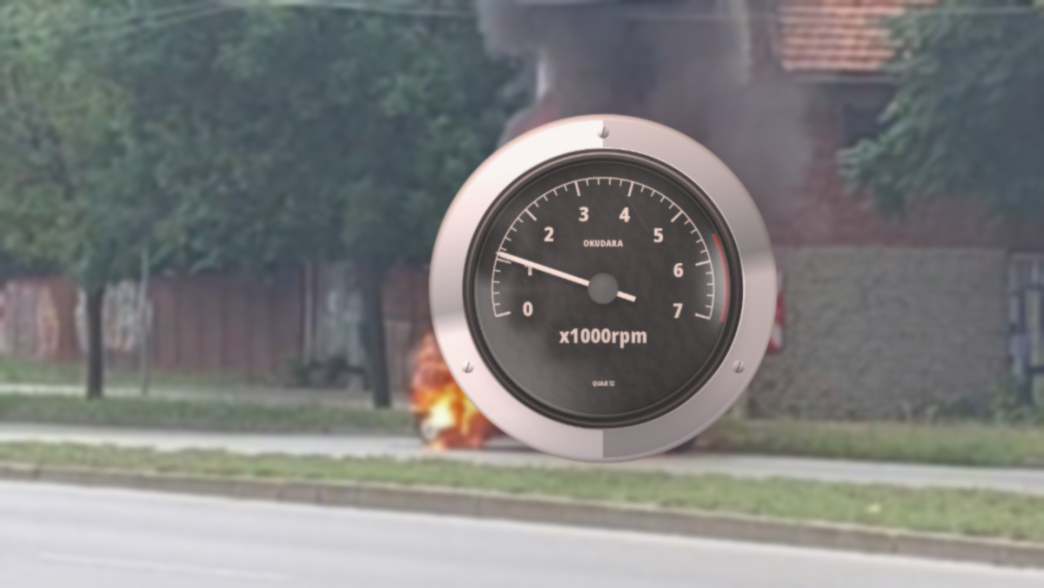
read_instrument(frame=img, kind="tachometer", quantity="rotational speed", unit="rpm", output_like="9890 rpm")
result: 1100 rpm
